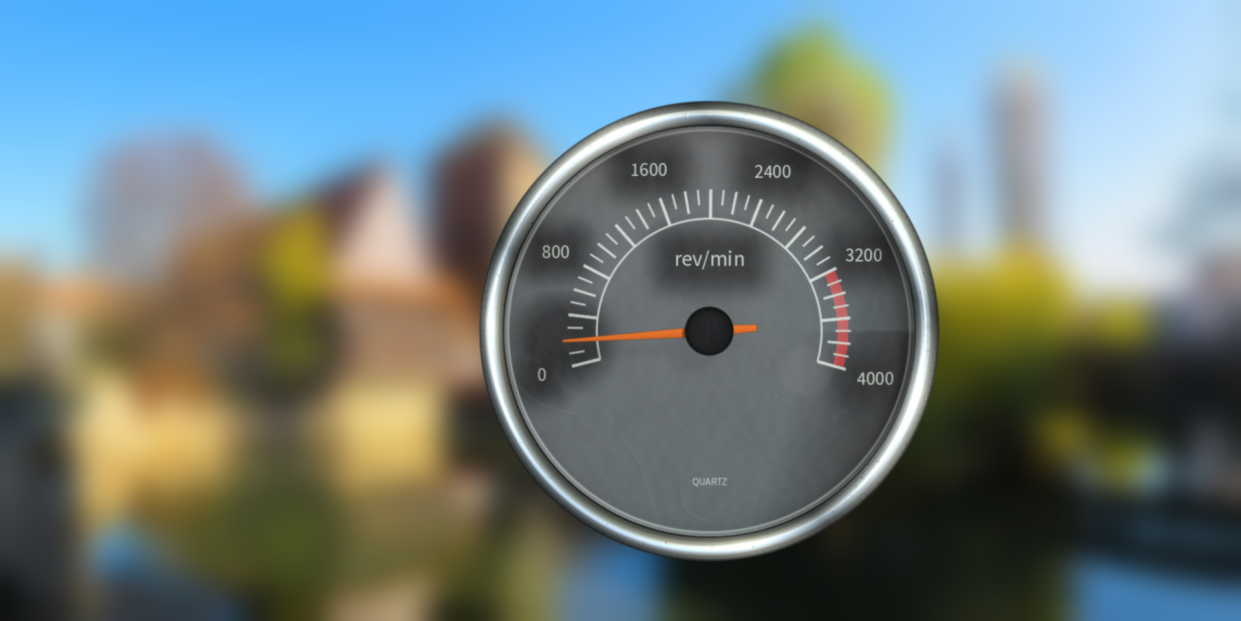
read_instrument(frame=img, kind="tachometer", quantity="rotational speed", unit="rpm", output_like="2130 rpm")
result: 200 rpm
